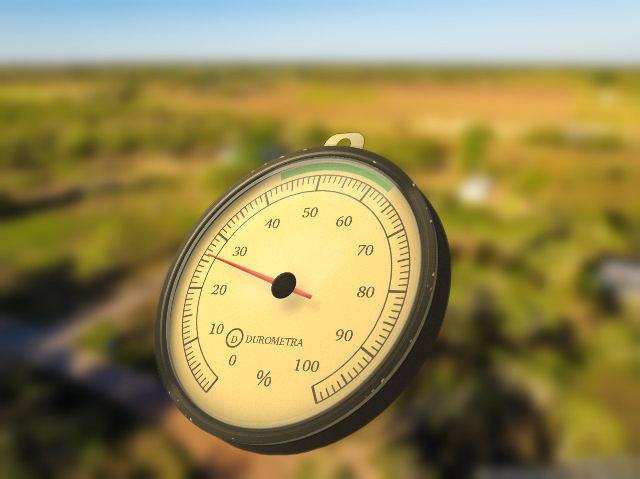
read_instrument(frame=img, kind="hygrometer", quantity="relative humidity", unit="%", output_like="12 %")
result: 26 %
